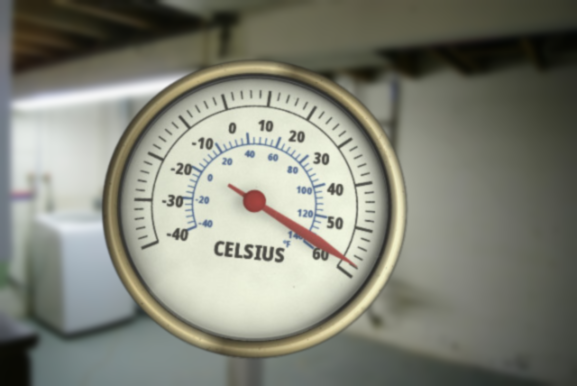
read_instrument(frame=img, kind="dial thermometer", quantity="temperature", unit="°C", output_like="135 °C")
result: 58 °C
